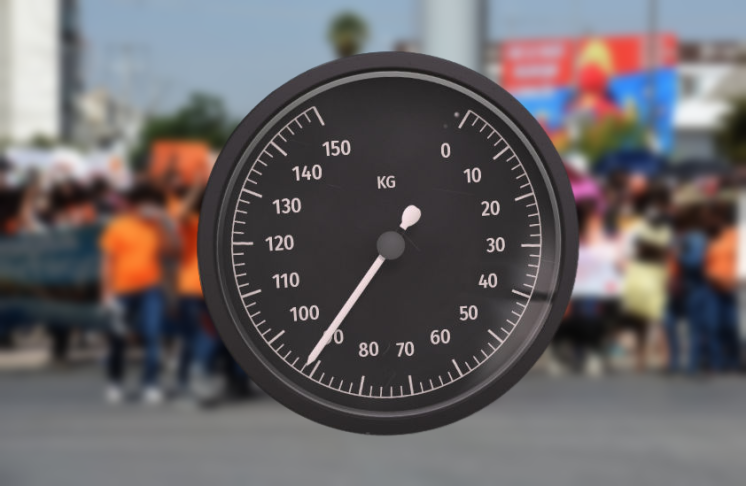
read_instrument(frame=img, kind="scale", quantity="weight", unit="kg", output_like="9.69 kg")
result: 92 kg
